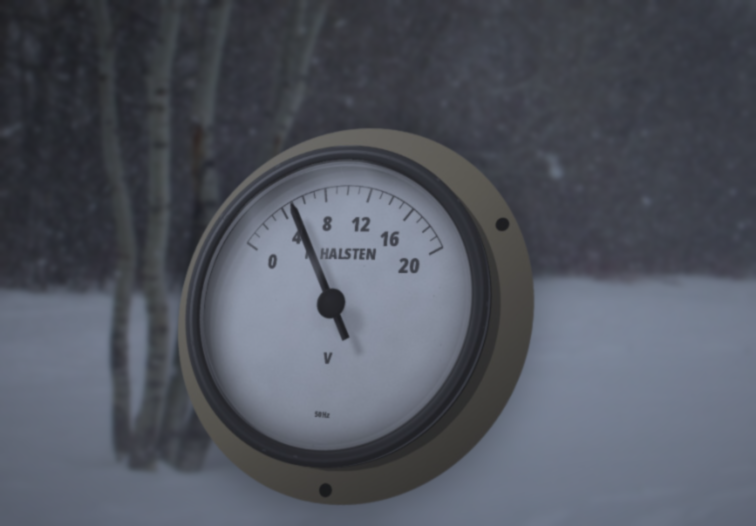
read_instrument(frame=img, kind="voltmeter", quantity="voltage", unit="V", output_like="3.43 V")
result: 5 V
